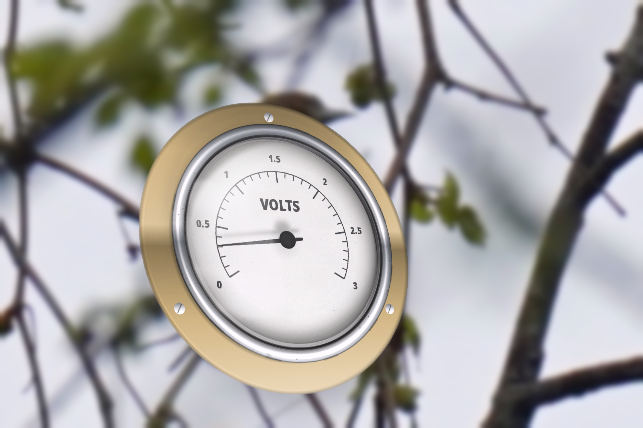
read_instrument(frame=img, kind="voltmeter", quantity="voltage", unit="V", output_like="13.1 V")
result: 0.3 V
